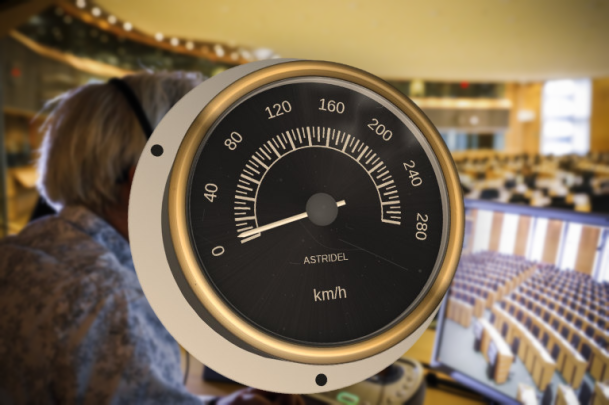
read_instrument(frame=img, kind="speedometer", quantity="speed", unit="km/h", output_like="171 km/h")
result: 5 km/h
